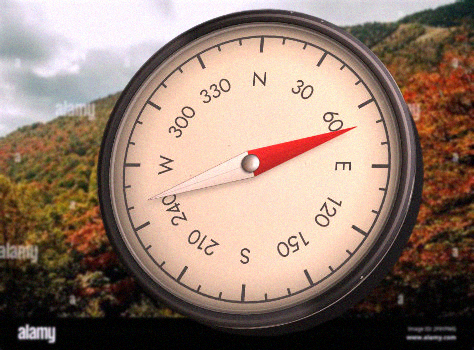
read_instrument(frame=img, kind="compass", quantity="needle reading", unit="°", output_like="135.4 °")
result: 70 °
